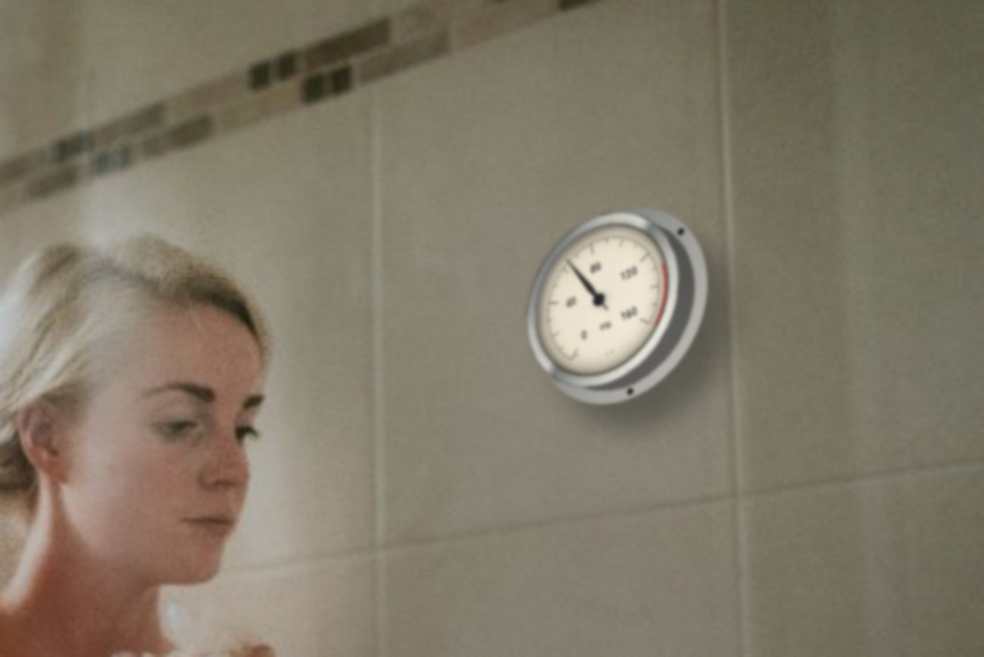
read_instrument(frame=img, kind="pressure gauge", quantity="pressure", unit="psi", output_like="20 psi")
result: 65 psi
